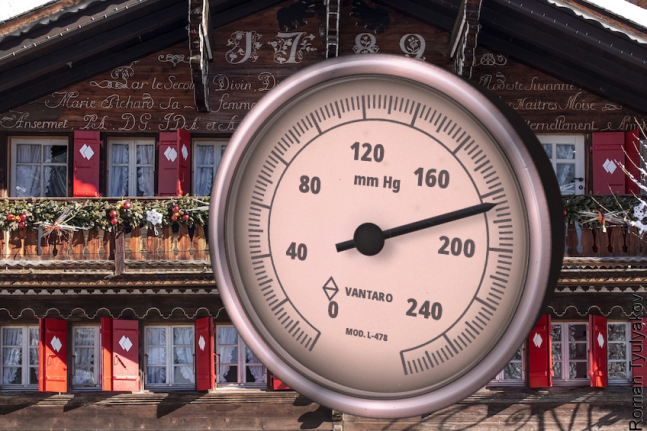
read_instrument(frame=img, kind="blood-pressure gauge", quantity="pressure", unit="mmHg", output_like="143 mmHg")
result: 184 mmHg
